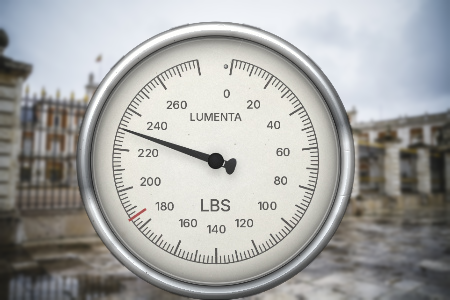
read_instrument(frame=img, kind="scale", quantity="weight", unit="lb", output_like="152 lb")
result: 230 lb
